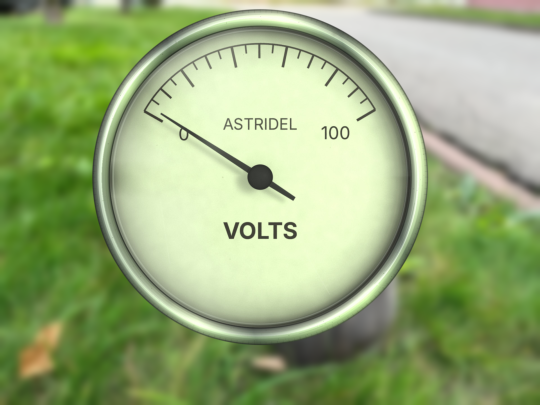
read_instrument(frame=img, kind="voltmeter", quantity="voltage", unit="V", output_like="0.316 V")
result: 2.5 V
